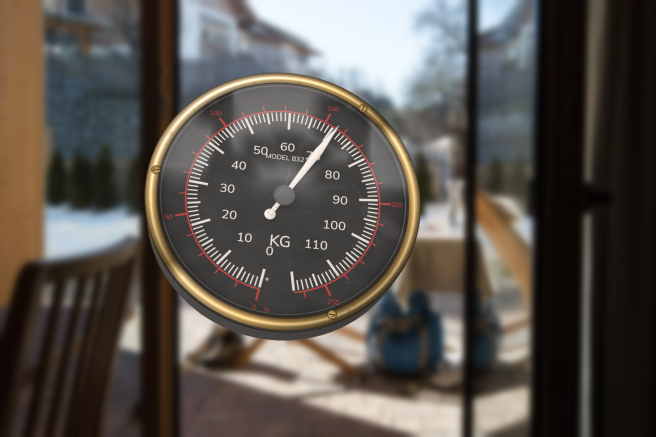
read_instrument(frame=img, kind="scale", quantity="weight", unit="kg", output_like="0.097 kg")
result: 71 kg
